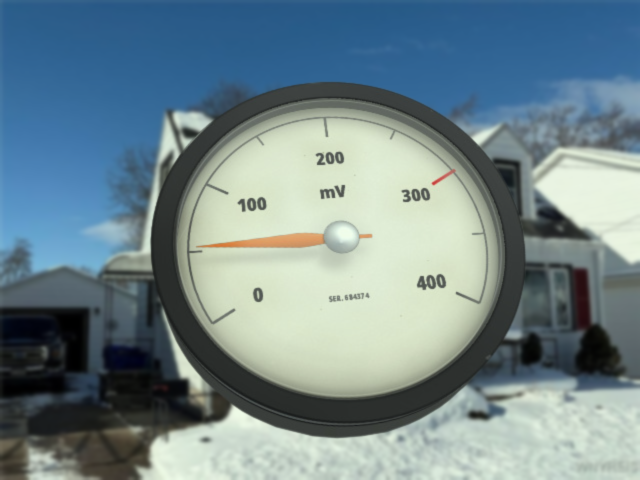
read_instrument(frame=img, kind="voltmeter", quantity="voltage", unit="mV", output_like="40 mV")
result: 50 mV
